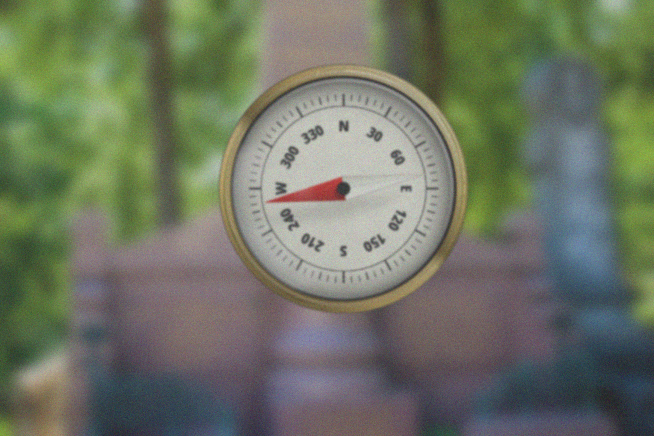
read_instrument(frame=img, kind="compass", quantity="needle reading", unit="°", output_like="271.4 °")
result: 260 °
